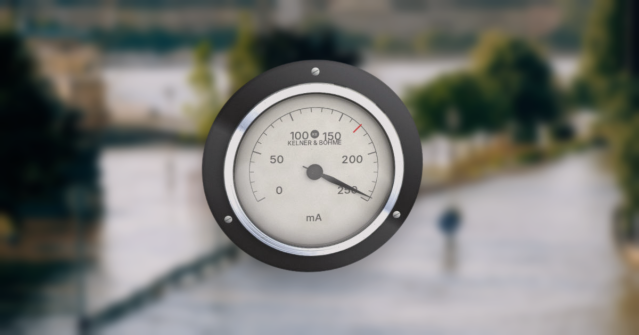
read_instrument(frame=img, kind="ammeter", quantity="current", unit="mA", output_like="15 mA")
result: 245 mA
